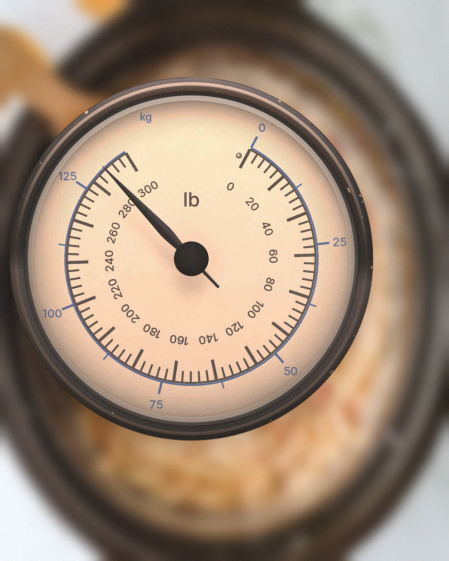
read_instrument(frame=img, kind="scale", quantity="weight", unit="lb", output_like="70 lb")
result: 288 lb
